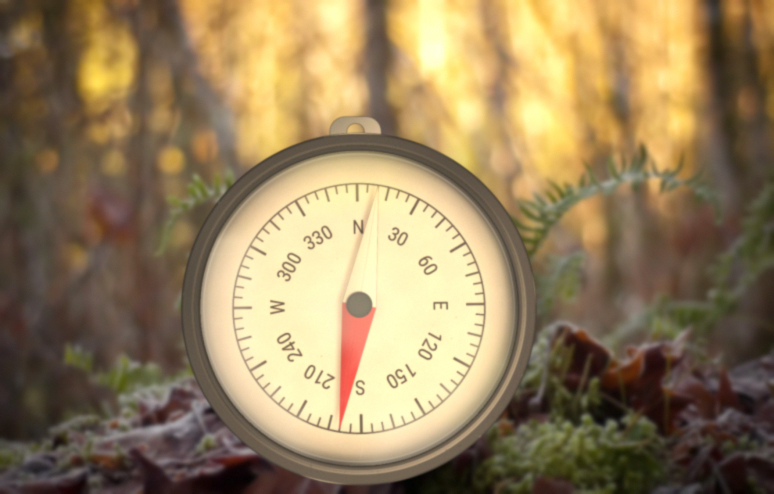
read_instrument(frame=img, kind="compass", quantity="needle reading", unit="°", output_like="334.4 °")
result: 190 °
